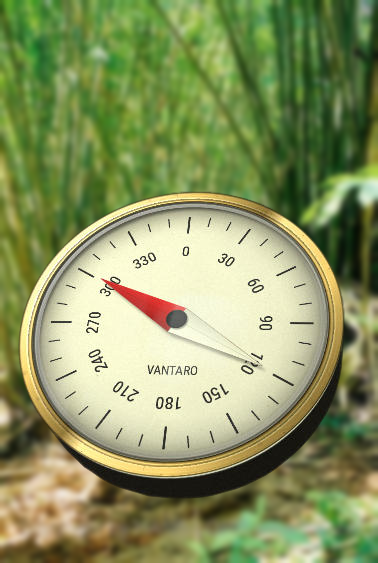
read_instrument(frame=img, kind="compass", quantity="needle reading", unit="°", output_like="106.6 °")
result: 300 °
